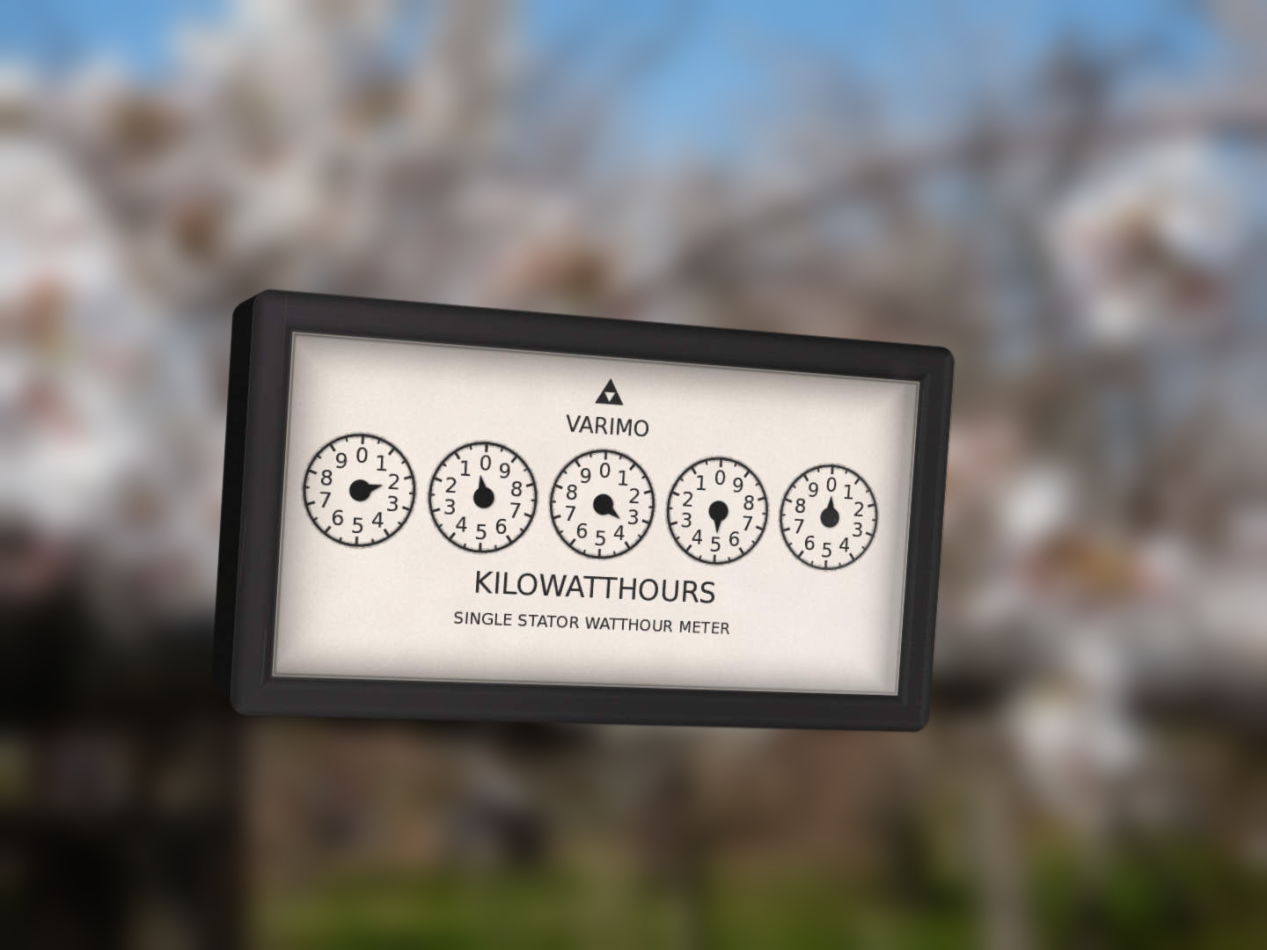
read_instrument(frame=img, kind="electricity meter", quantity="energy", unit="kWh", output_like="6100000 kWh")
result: 20350 kWh
